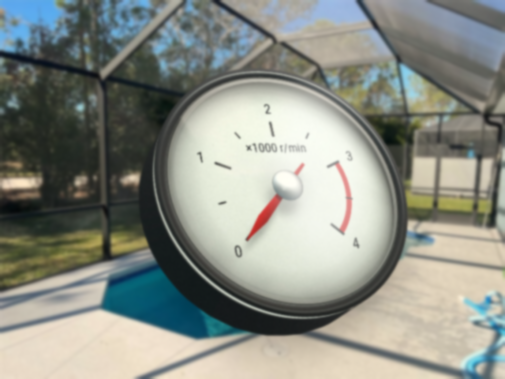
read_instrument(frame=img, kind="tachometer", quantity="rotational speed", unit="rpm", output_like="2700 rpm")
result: 0 rpm
